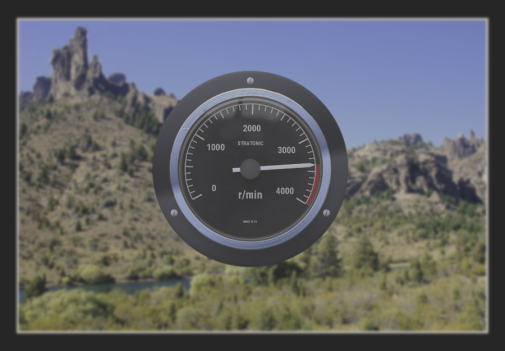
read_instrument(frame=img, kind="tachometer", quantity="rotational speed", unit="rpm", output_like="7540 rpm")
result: 3400 rpm
